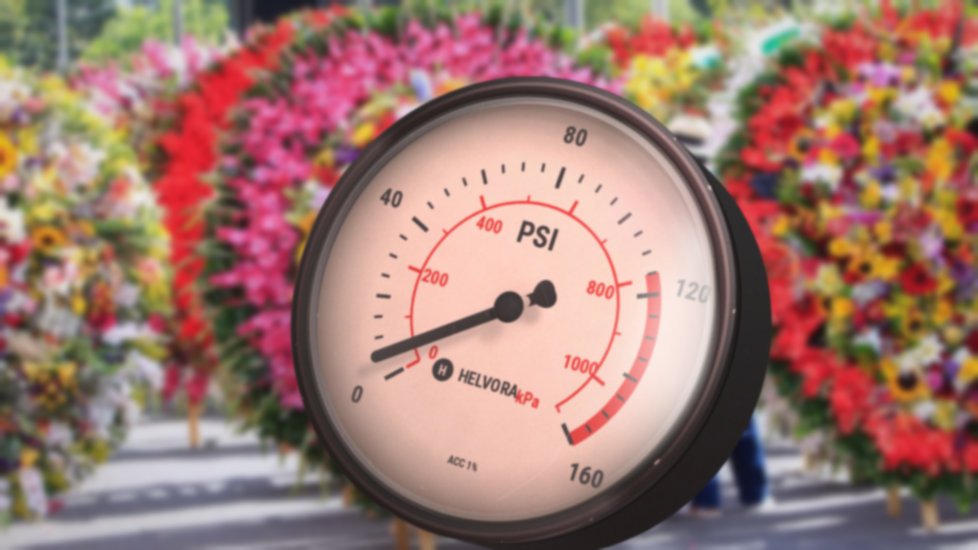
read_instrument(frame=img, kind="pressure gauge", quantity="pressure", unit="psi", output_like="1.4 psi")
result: 5 psi
